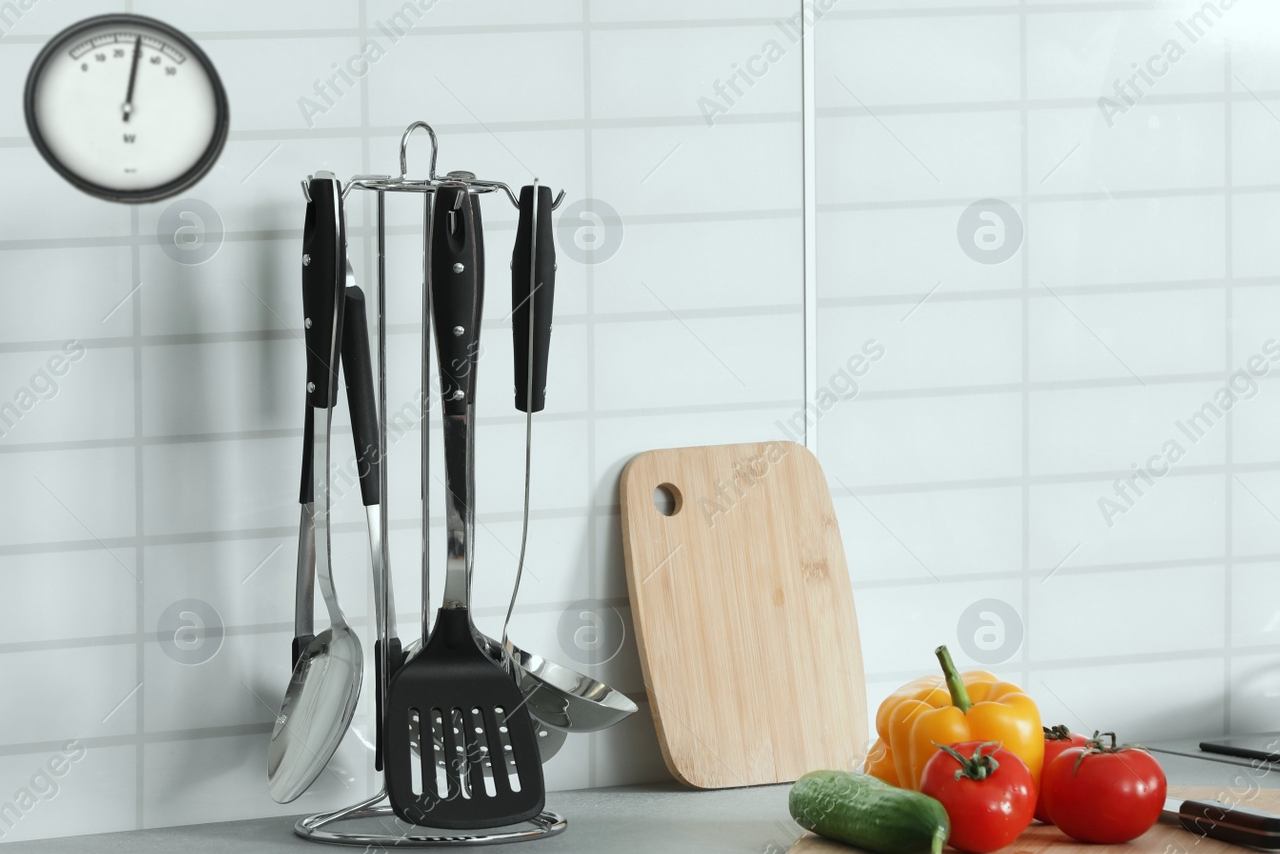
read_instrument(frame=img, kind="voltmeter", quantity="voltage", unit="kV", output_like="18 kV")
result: 30 kV
